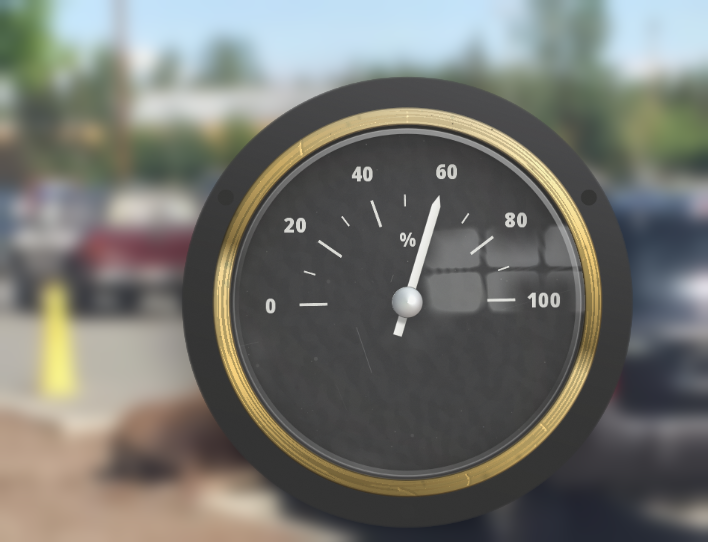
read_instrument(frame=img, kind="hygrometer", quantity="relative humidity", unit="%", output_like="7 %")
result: 60 %
